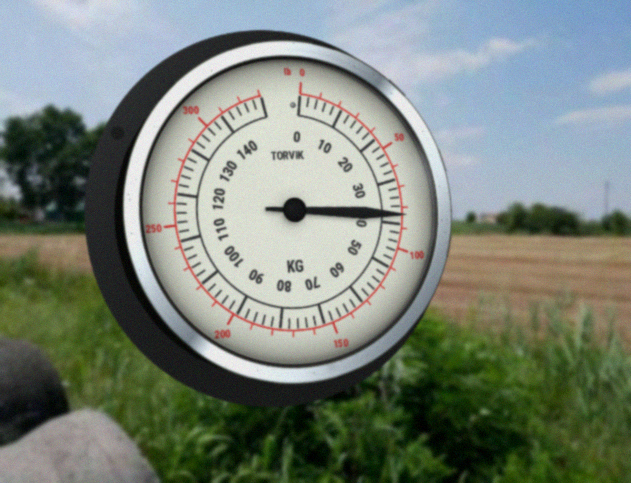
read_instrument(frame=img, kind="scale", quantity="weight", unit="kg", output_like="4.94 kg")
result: 38 kg
